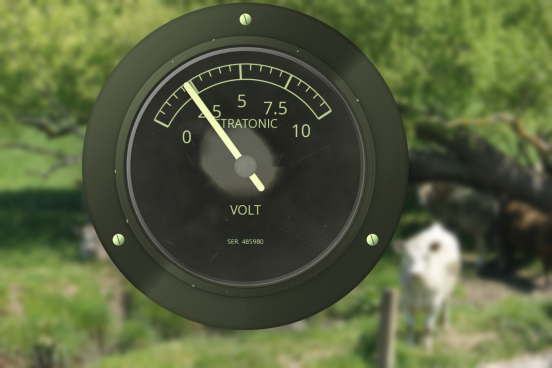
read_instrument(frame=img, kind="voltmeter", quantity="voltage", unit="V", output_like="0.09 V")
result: 2.25 V
